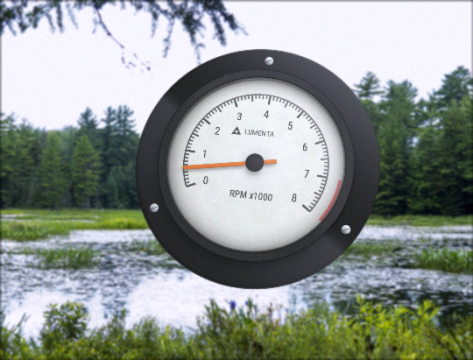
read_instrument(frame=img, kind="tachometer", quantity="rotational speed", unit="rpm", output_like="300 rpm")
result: 500 rpm
